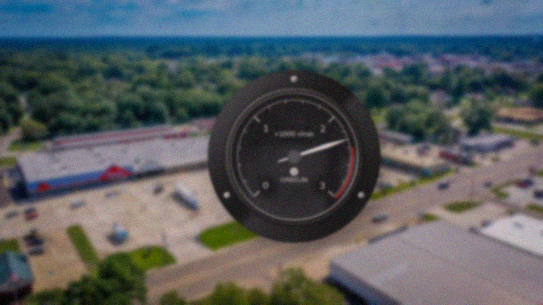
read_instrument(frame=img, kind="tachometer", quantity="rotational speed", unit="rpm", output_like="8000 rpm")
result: 2300 rpm
